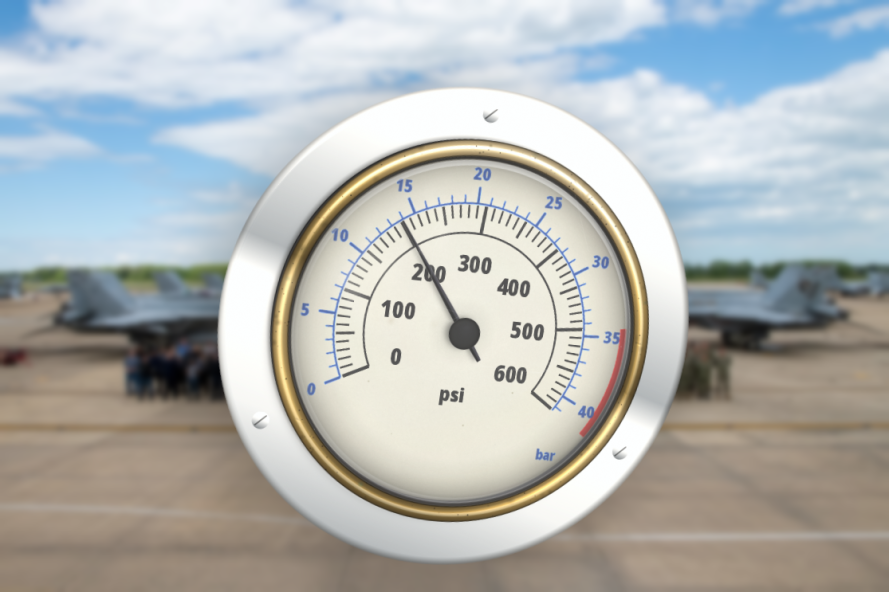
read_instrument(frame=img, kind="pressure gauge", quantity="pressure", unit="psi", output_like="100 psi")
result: 200 psi
